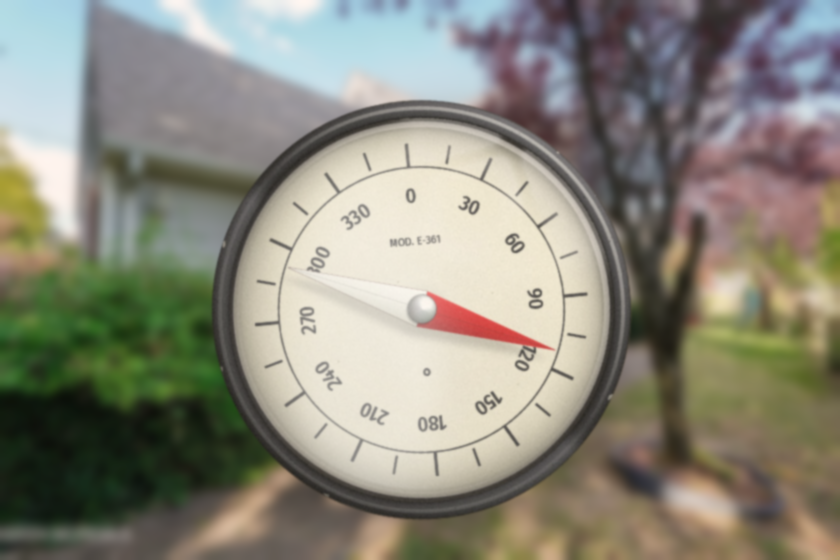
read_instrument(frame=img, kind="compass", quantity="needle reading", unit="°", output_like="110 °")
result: 112.5 °
